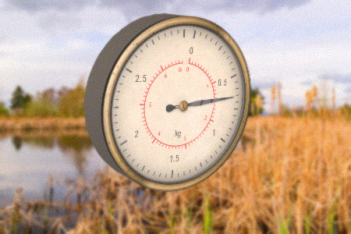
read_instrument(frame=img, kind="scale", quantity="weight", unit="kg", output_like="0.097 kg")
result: 0.65 kg
